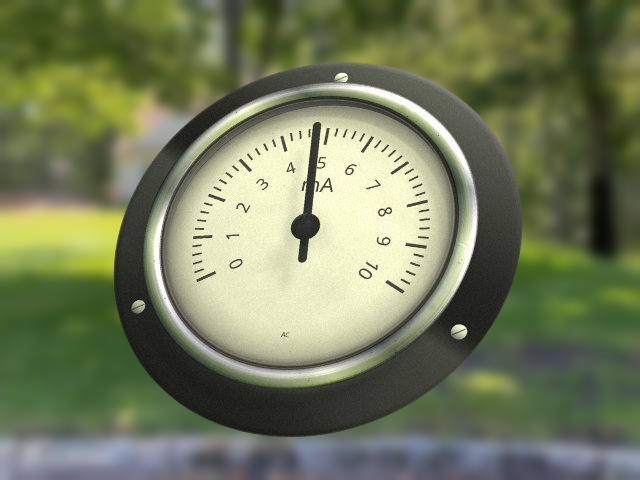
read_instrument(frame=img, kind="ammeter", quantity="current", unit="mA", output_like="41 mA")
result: 4.8 mA
